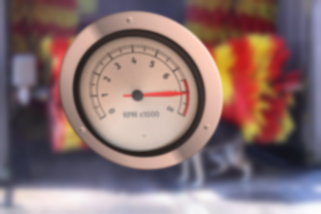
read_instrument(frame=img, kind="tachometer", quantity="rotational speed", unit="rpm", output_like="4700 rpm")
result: 7000 rpm
